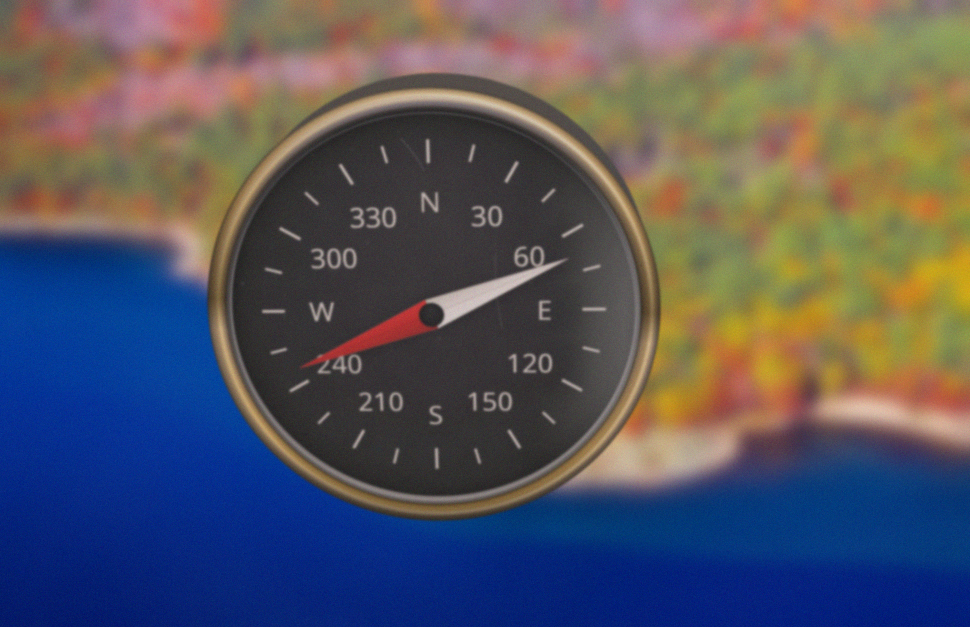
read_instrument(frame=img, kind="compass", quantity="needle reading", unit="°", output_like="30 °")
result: 247.5 °
